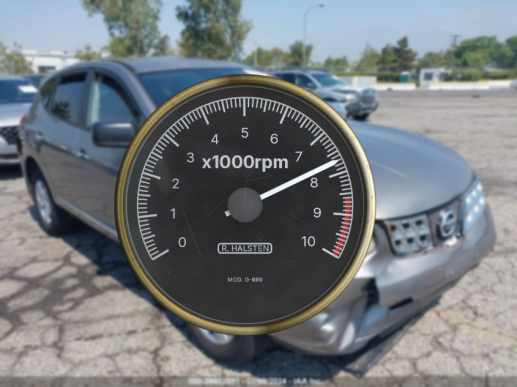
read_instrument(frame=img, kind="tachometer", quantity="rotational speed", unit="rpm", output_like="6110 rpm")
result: 7700 rpm
